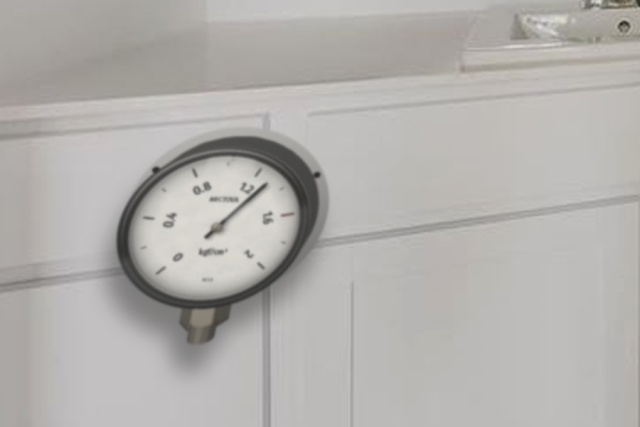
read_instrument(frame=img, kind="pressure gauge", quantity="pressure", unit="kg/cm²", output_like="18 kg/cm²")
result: 1.3 kg/cm²
